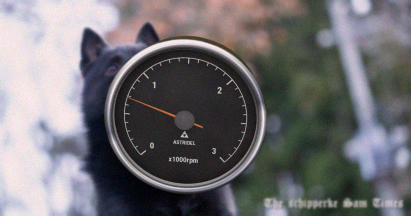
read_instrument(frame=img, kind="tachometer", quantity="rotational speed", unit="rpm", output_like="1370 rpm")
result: 700 rpm
